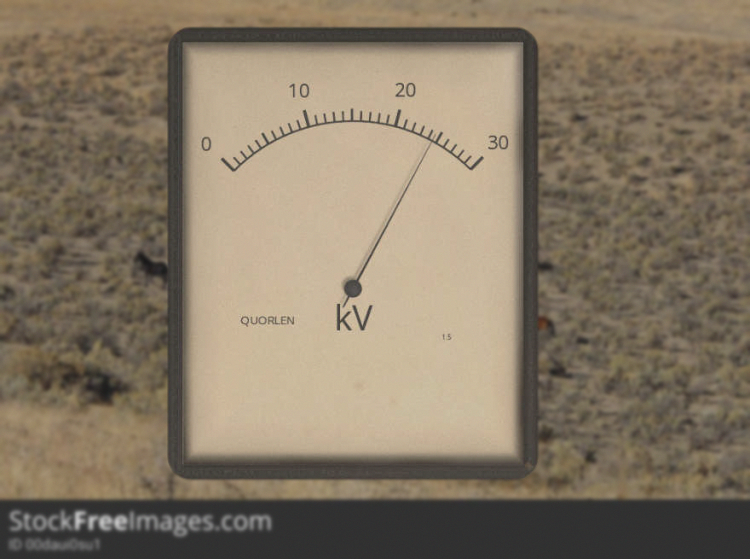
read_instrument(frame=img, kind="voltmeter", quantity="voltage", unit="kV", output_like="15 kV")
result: 24.5 kV
